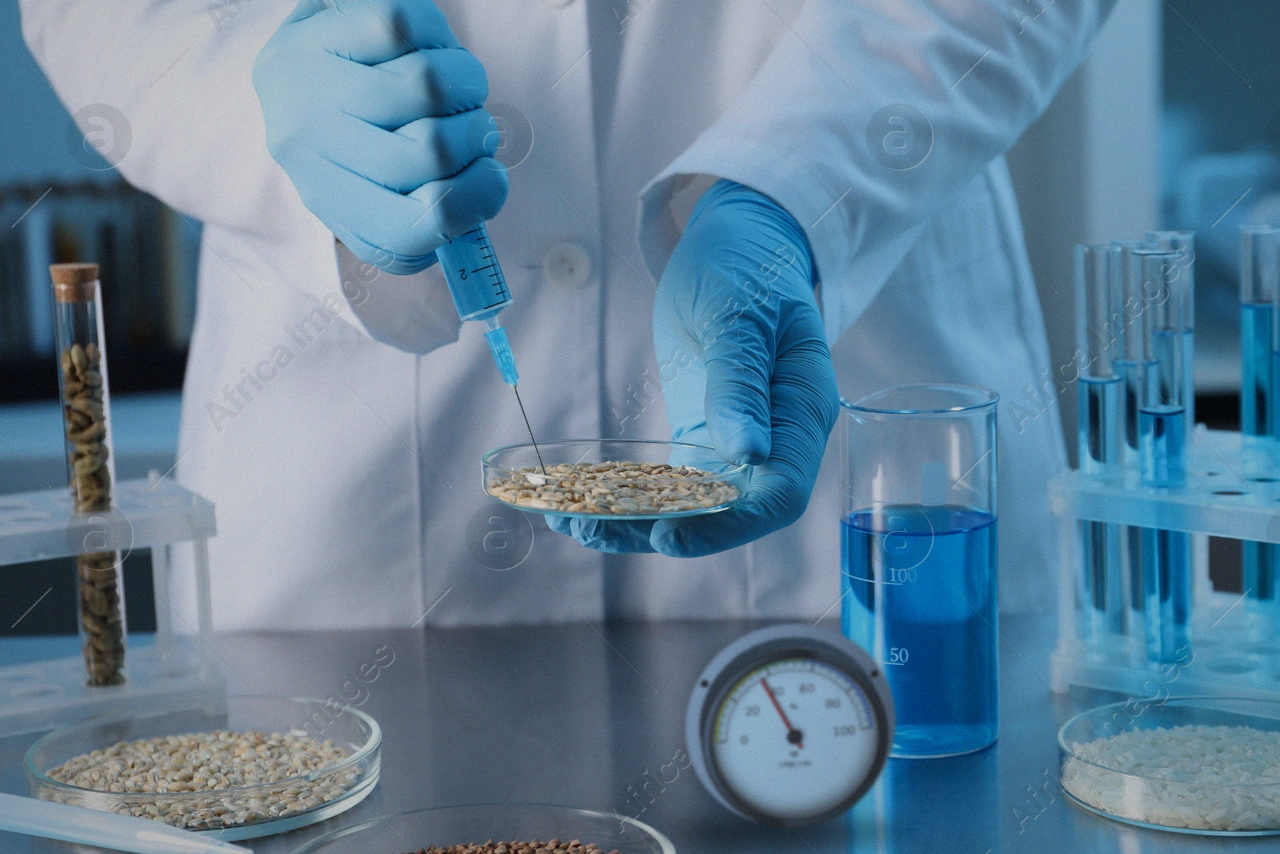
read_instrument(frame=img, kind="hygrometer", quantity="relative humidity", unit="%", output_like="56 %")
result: 36 %
